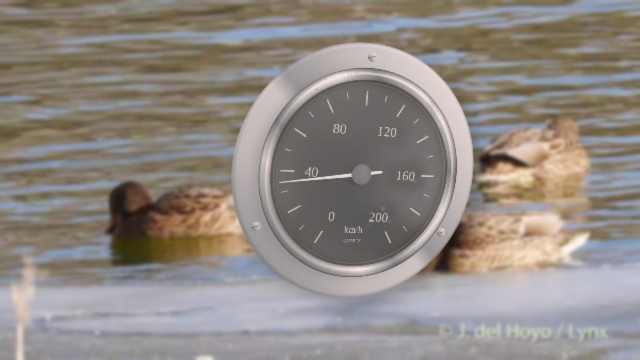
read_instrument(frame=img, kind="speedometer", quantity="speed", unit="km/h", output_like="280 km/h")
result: 35 km/h
